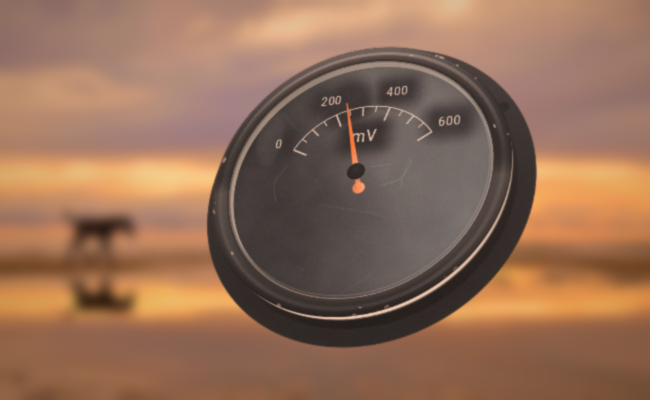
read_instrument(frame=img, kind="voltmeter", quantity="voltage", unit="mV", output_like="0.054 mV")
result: 250 mV
